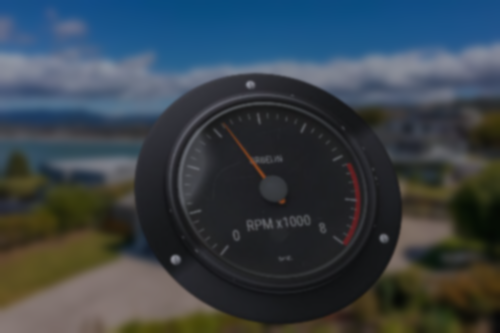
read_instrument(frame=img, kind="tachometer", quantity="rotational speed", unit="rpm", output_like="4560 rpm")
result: 3200 rpm
